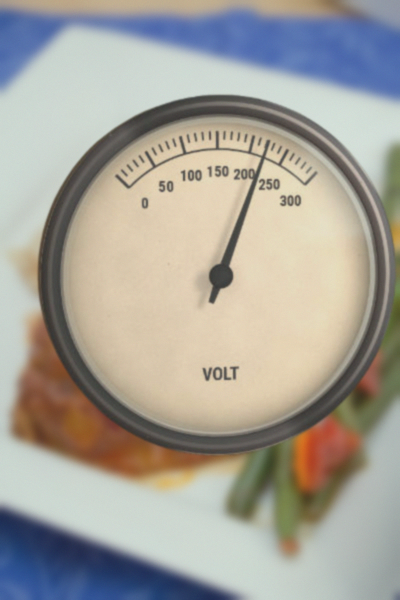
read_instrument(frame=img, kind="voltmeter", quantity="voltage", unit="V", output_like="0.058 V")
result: 220 V
